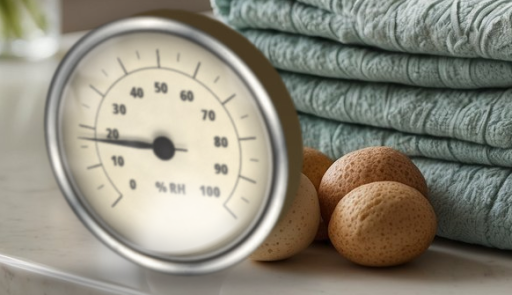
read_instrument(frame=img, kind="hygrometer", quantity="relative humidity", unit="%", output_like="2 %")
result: 17.5 %
